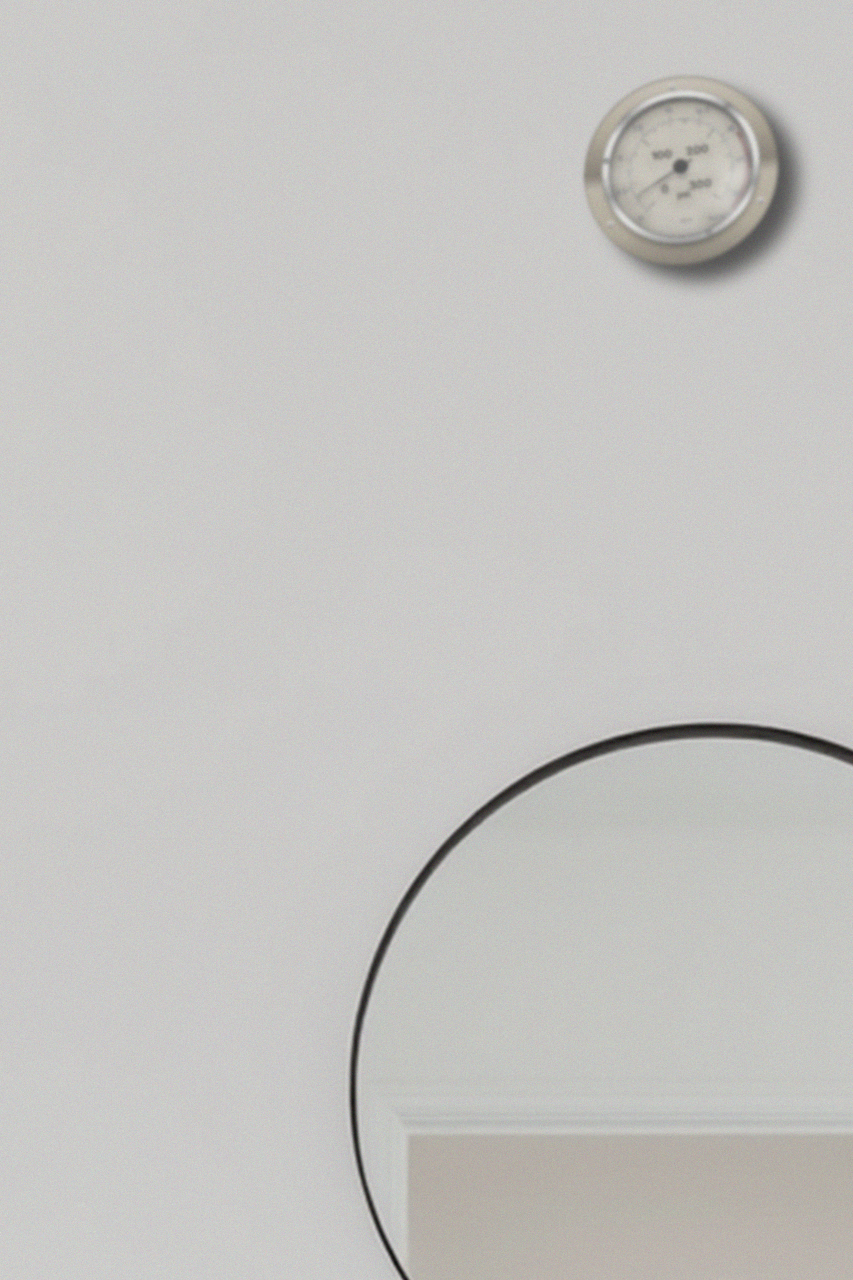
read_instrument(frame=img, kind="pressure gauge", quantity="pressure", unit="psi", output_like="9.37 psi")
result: 20 psi
